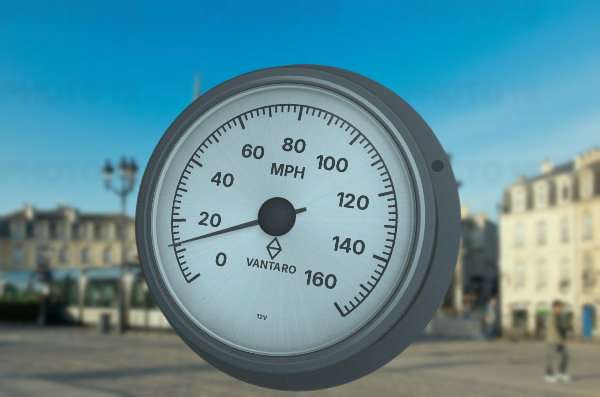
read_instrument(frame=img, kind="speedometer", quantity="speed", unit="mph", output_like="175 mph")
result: 12 mph
